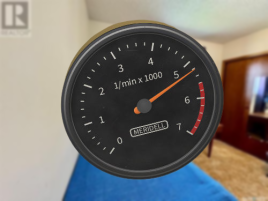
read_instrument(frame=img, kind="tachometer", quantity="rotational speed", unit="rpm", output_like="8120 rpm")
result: 5200 rpm
